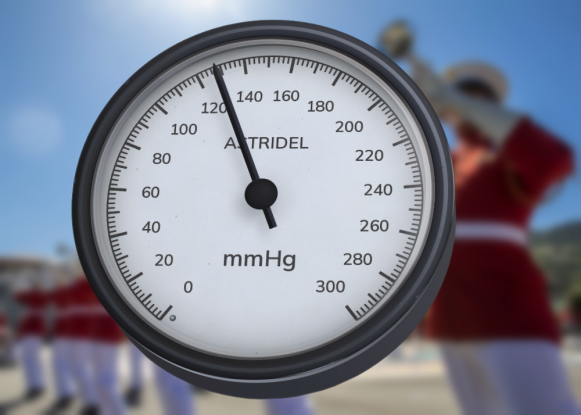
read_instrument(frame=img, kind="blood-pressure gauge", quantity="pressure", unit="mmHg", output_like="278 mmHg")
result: 128 mmHg
